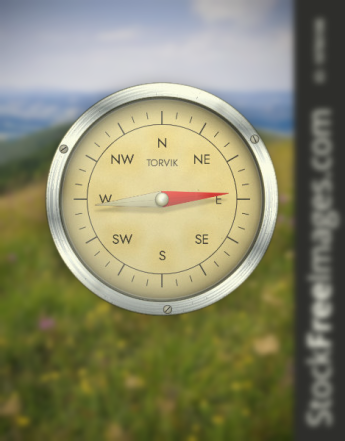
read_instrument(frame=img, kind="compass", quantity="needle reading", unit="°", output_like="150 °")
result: 85 °
